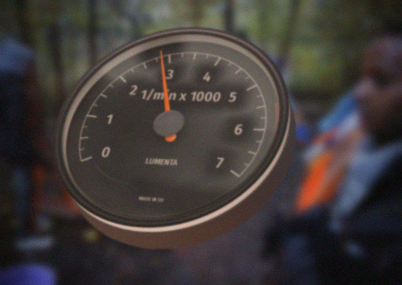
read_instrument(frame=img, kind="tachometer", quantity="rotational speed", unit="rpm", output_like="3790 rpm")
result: 2875 rpm
